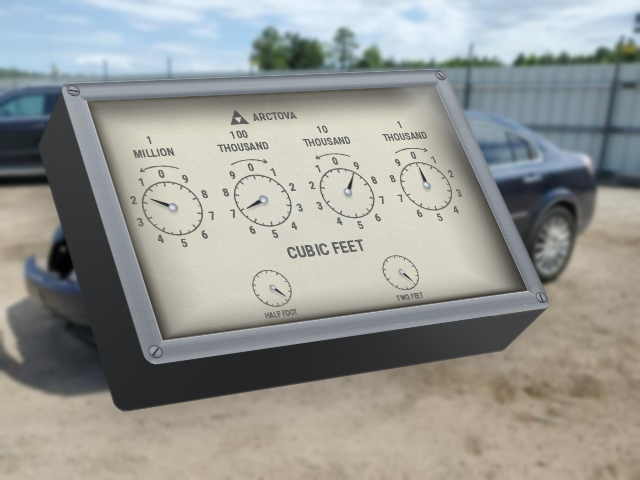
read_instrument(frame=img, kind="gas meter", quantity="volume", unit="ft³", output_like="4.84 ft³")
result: 169000 ft³
